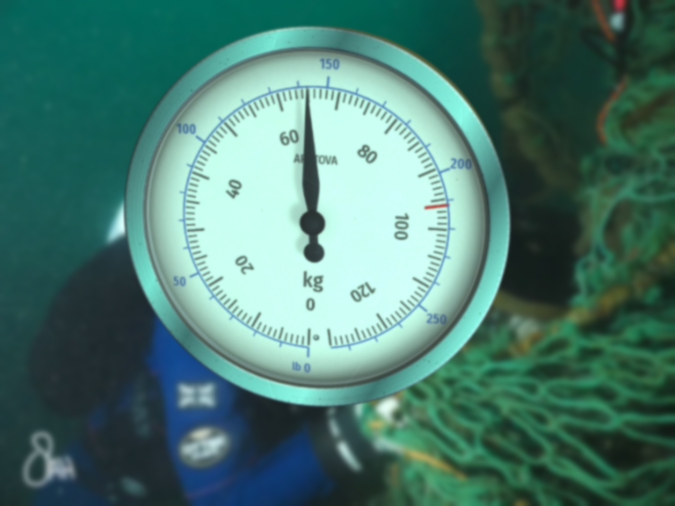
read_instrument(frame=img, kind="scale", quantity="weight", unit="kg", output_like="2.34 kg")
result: 65 kg
